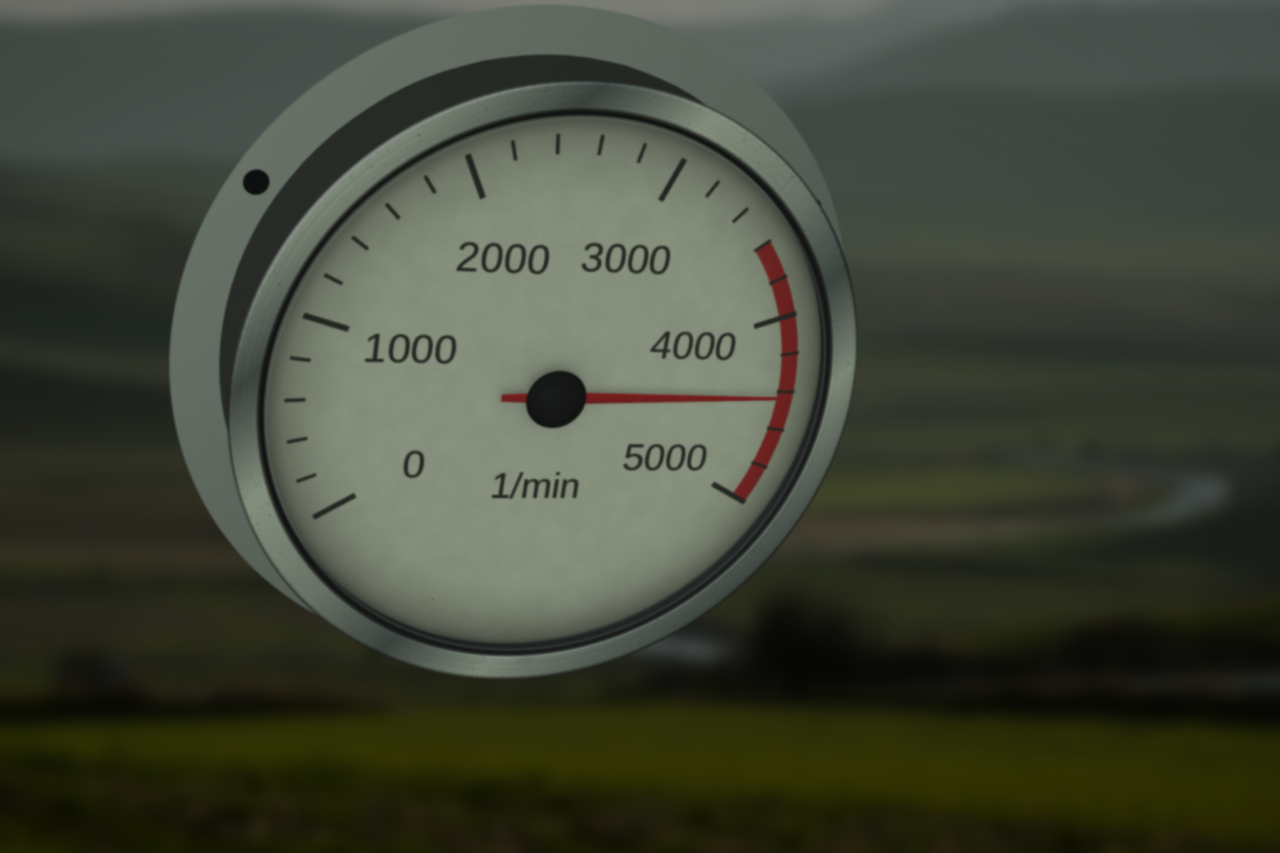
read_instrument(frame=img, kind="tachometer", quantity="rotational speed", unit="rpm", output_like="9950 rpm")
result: 4400 rpm
